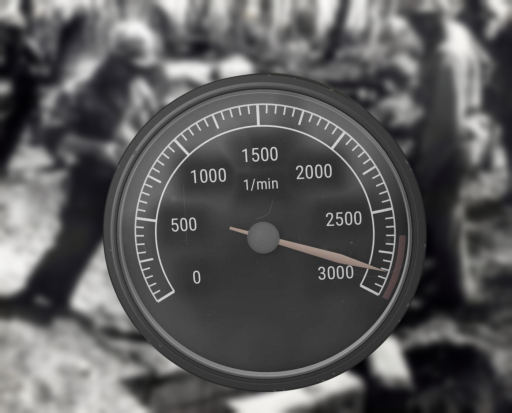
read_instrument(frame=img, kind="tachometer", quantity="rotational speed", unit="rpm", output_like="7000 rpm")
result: 2850 rpm
